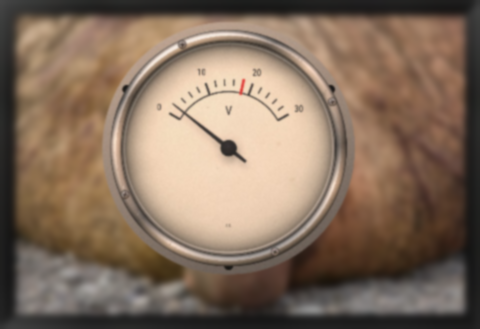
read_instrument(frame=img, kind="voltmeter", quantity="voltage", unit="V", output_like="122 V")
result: 2 V
